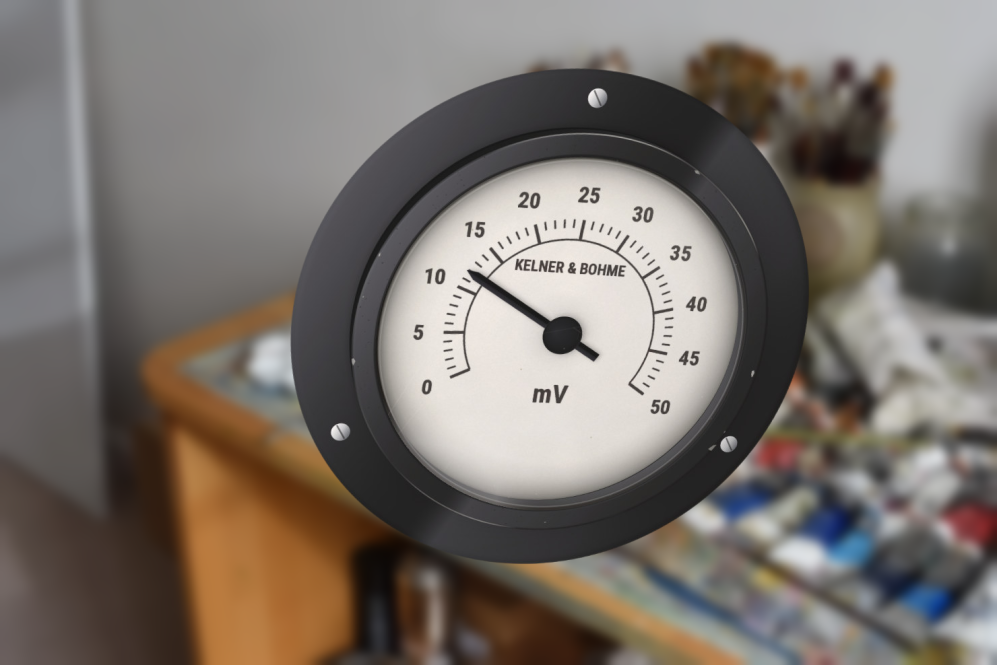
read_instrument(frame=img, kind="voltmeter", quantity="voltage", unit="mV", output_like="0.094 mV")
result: 12 mV
